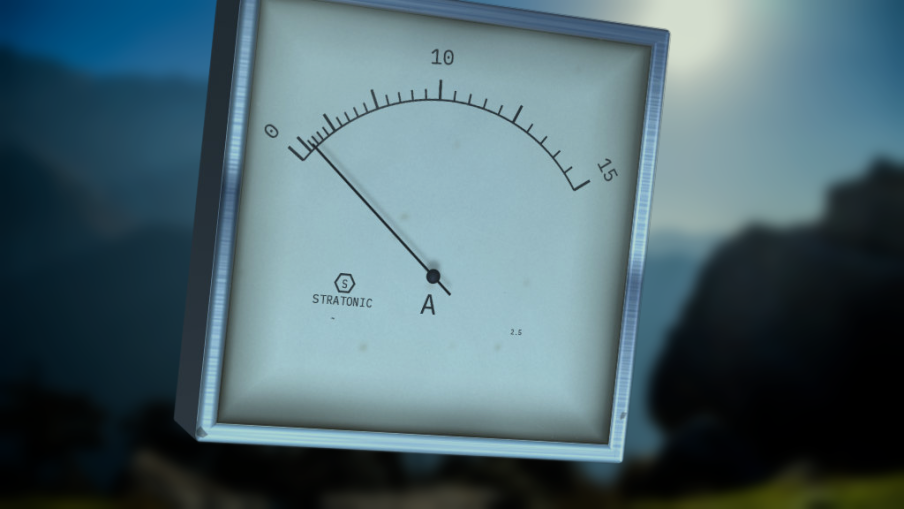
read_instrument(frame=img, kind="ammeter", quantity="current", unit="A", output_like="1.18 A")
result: 3 A
